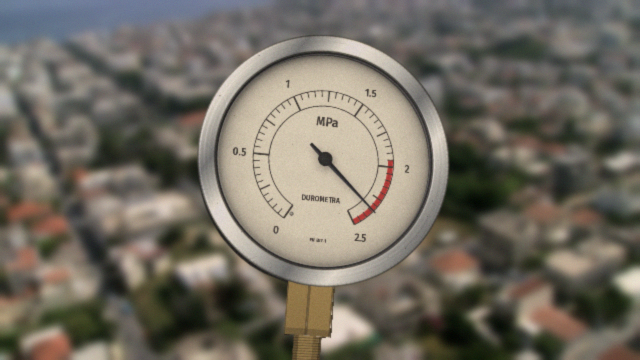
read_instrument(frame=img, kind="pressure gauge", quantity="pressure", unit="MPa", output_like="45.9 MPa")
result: 2.35 MPa
